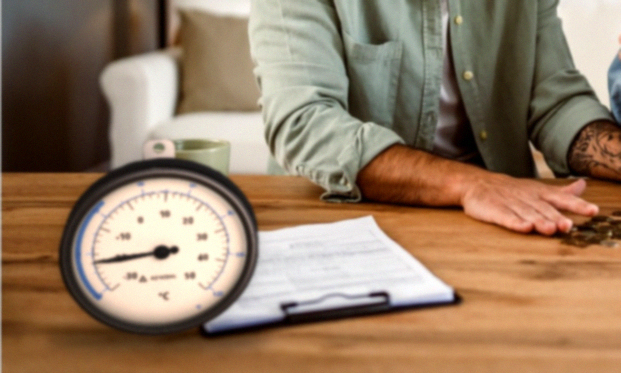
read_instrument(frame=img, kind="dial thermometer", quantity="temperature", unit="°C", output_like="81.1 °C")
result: -20 °C
